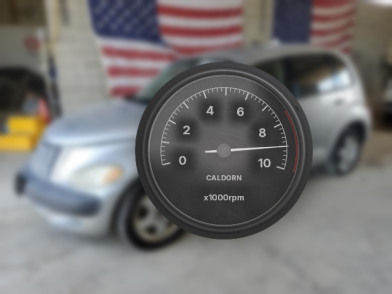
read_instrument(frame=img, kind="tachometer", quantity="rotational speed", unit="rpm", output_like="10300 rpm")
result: 9000 rpm
